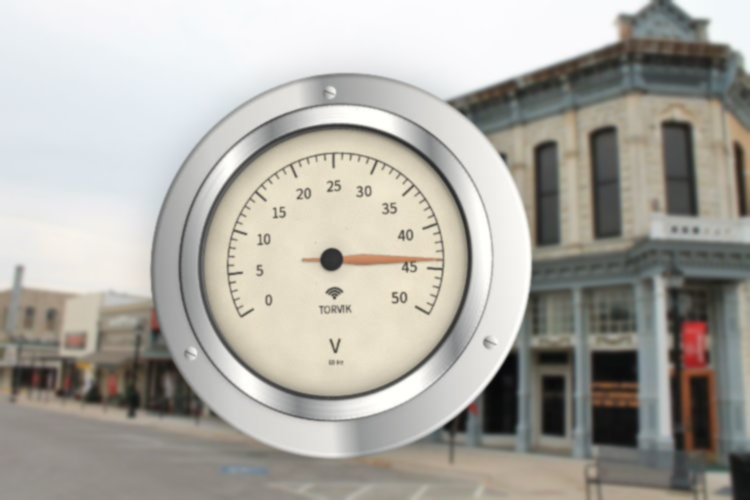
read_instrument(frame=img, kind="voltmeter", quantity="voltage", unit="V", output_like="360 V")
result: 44 V
